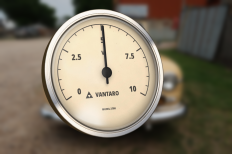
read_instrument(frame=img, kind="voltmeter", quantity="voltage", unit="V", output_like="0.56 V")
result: 5 V
